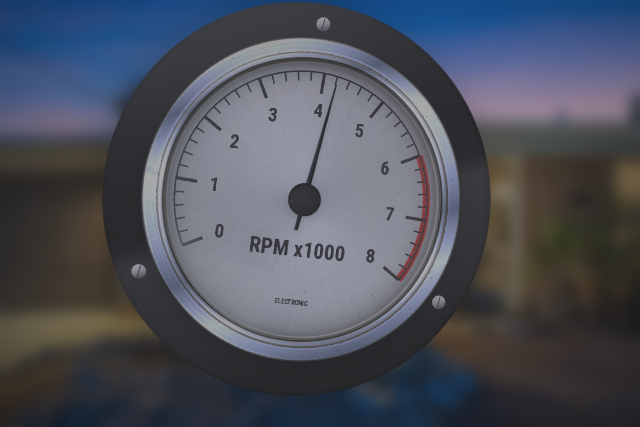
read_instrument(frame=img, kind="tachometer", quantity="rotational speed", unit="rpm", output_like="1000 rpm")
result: 4200 rpm
